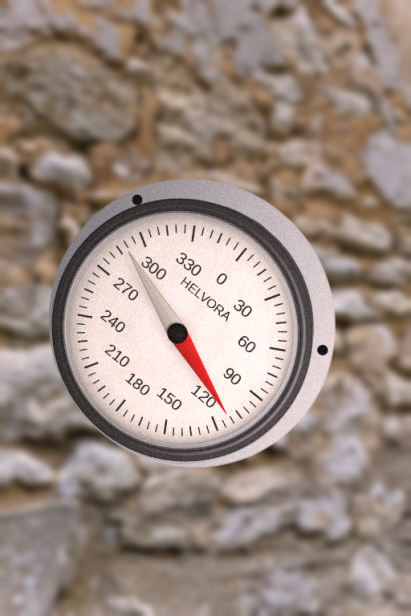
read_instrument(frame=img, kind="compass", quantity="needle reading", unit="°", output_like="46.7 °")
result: 110 °
